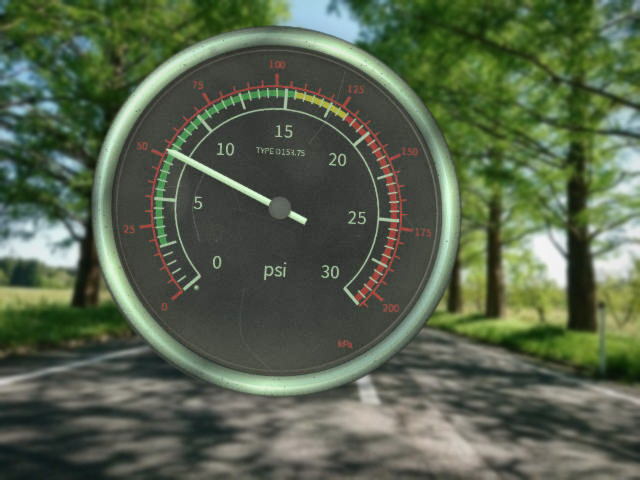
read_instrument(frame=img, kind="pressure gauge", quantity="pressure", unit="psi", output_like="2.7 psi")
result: 7.5 psi
